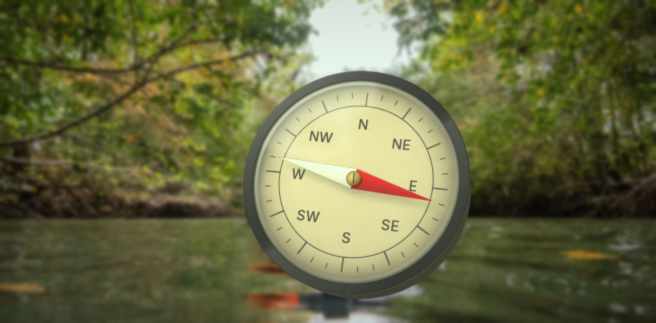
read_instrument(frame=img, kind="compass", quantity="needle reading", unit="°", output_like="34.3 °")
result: 100 °
